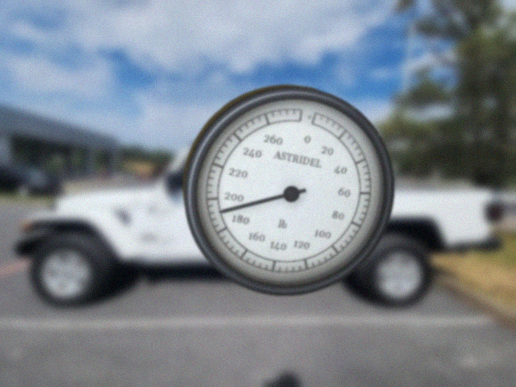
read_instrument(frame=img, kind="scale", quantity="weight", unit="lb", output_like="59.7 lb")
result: 192 lb
